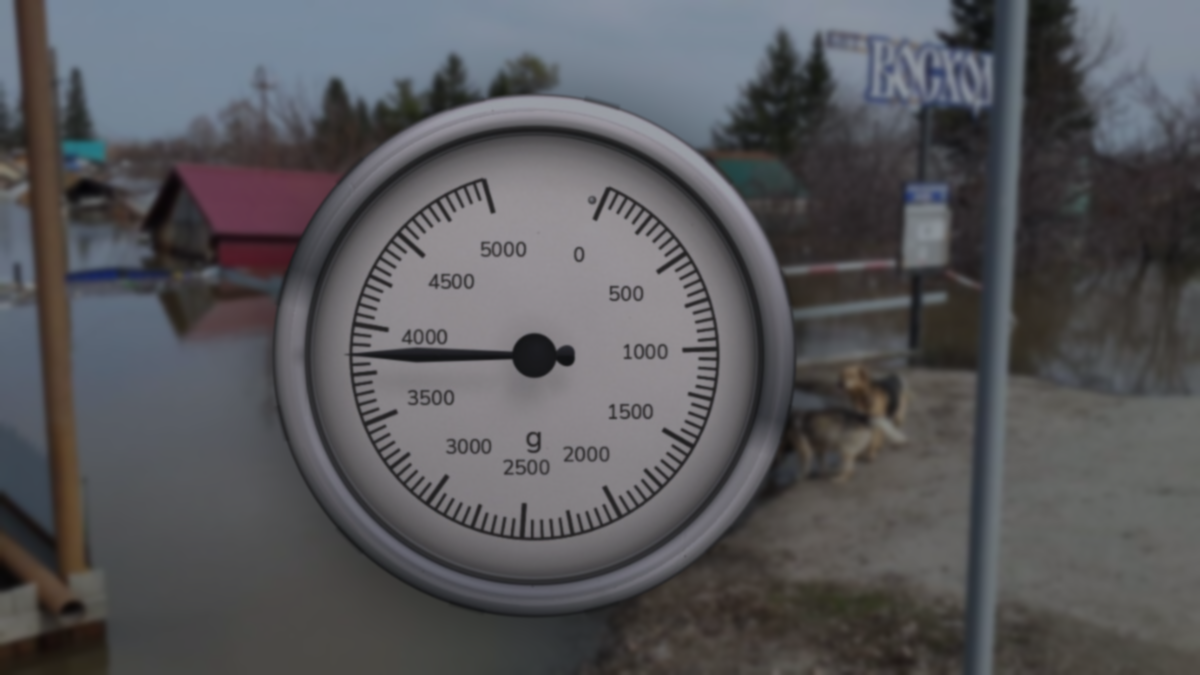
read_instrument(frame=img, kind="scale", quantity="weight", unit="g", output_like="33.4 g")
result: 3850 g
